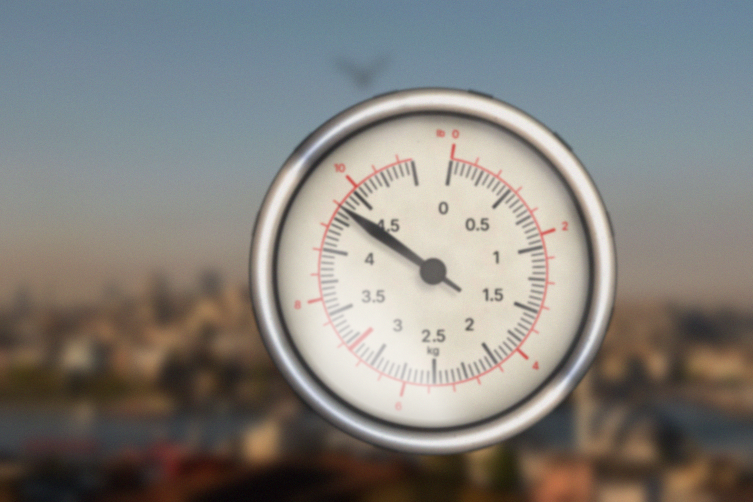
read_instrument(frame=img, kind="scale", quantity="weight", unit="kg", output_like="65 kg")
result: 4.35 kg
